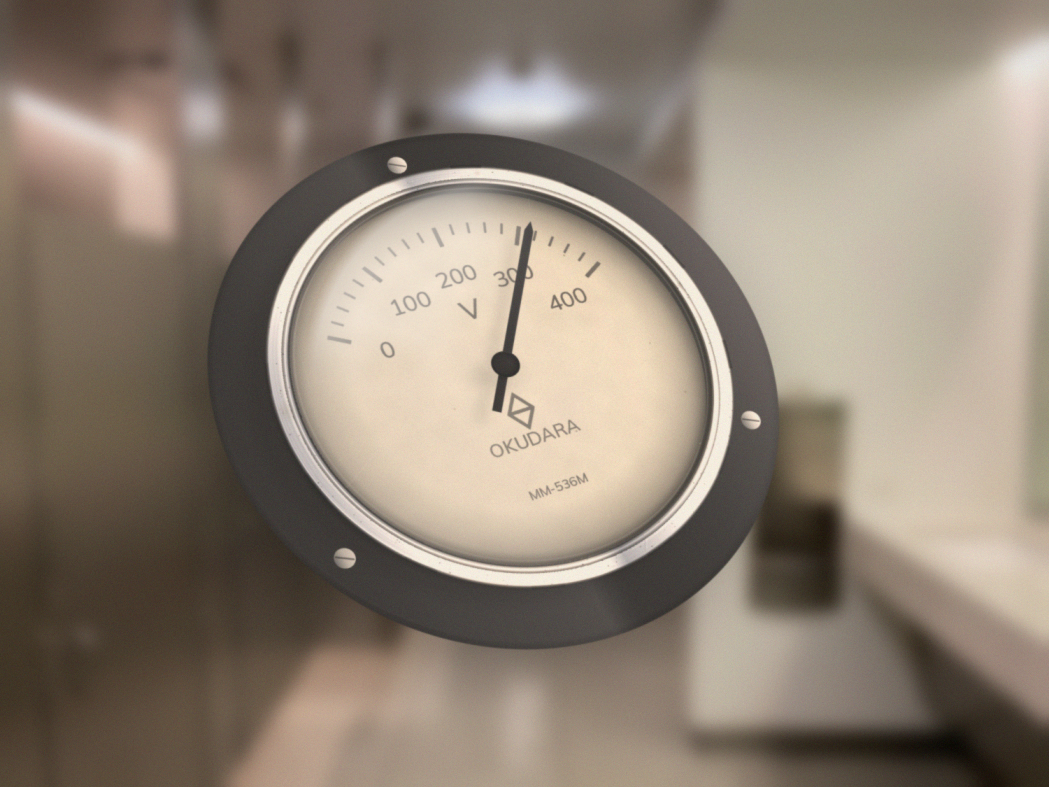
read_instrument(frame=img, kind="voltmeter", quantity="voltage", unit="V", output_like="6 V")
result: 310 V
